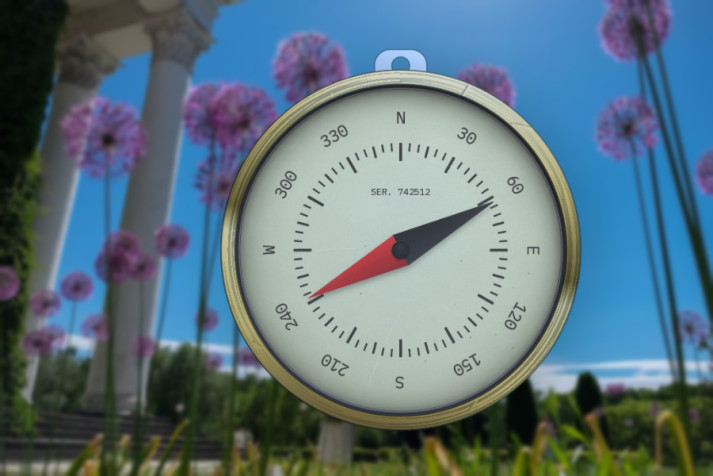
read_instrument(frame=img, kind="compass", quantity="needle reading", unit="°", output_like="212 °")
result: 242.5 °
